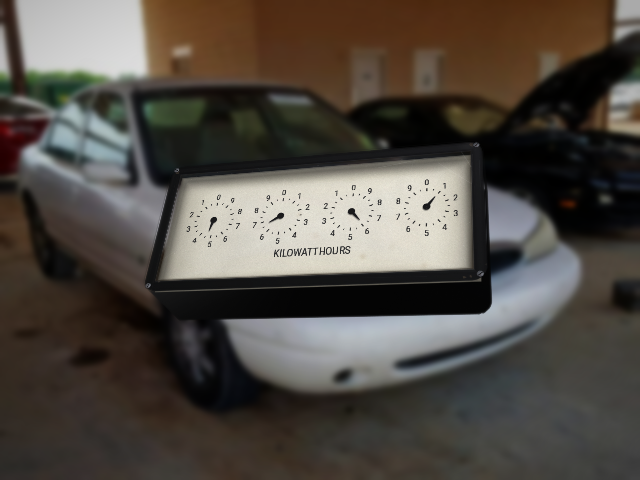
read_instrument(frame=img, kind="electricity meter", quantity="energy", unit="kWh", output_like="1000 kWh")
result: 4661 kWh
